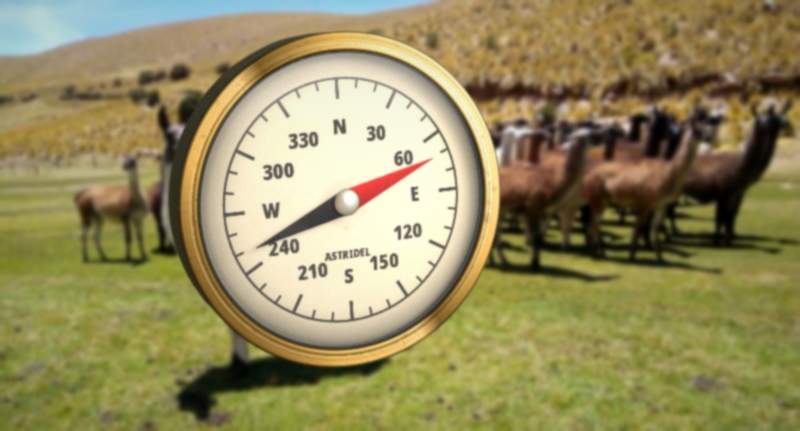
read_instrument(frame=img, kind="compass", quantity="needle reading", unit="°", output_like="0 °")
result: 70 °
